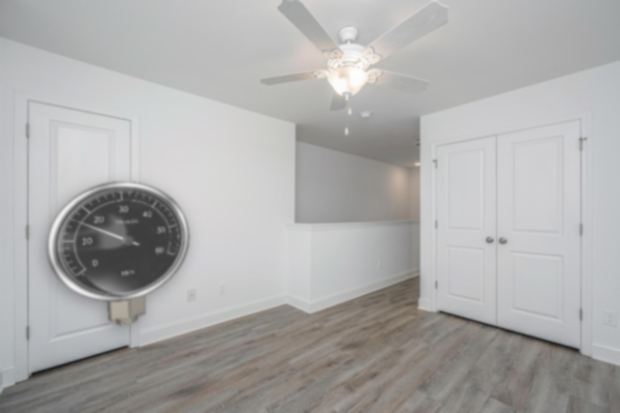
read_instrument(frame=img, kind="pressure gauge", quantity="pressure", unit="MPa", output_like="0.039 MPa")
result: 16 MPa
